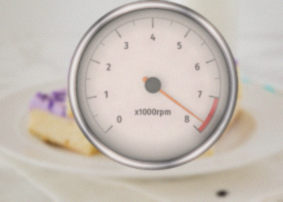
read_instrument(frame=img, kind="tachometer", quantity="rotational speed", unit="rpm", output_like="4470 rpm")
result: 7750 rpm
